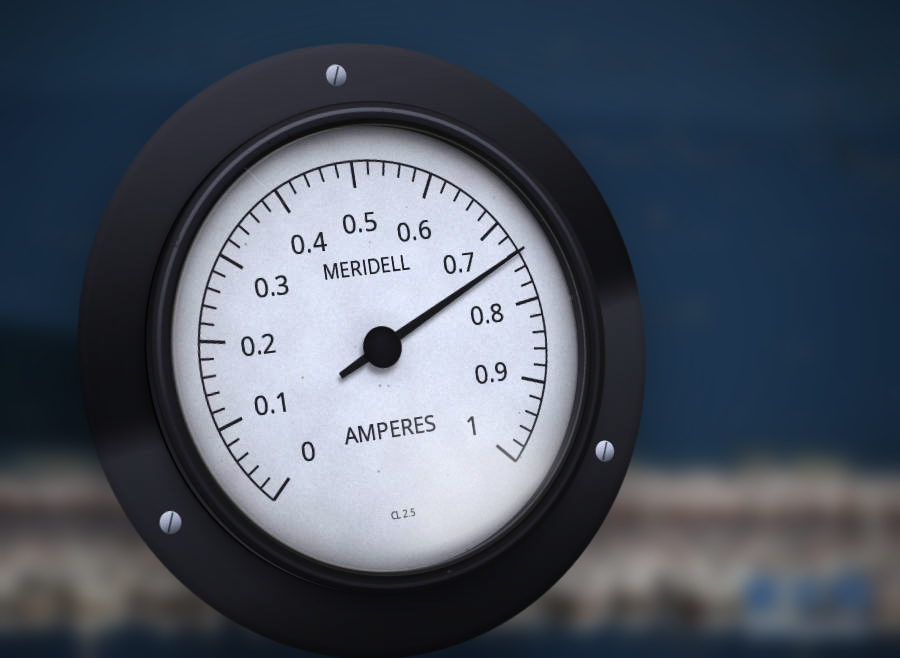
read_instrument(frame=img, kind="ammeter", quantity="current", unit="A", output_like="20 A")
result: 0.74 A
